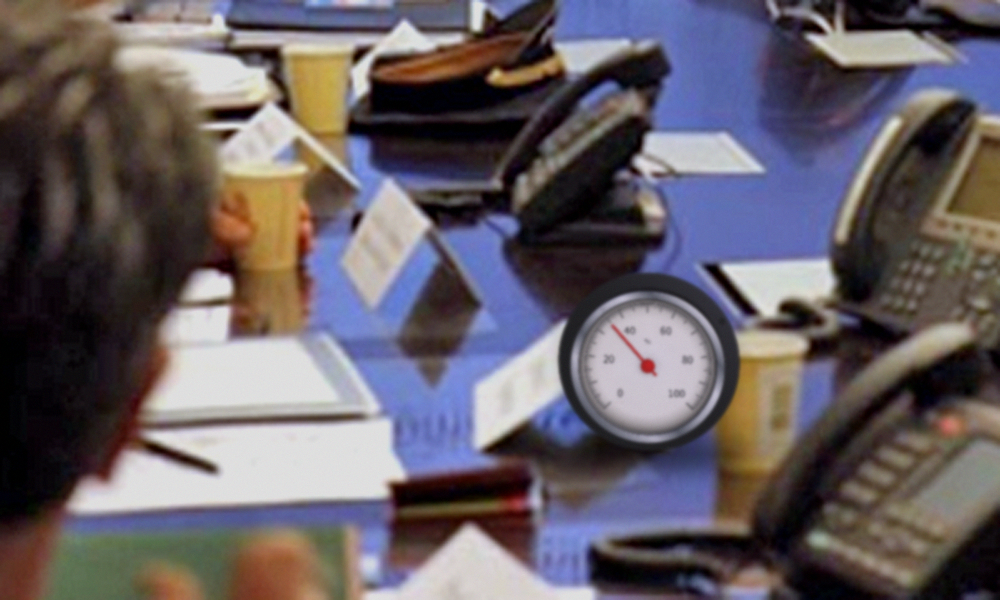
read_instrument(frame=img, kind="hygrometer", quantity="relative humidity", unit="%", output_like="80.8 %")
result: 35 %
